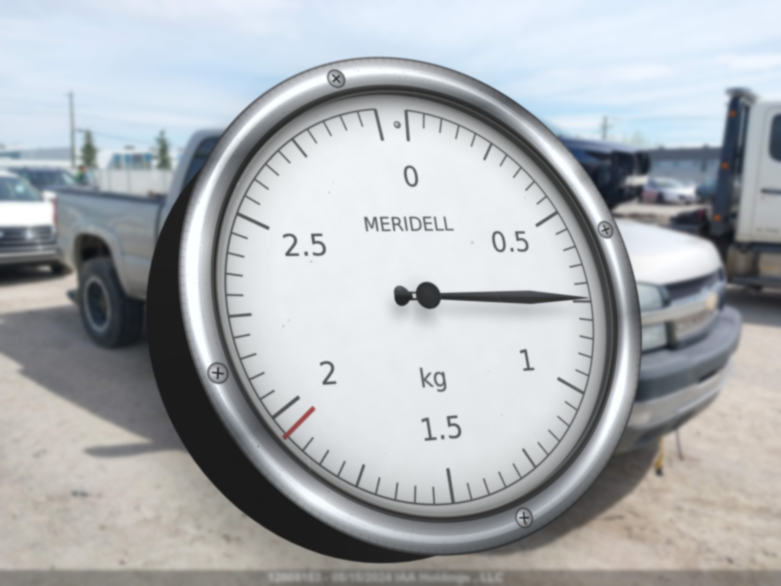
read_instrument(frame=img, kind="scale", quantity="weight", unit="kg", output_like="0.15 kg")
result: 0.75 kg
